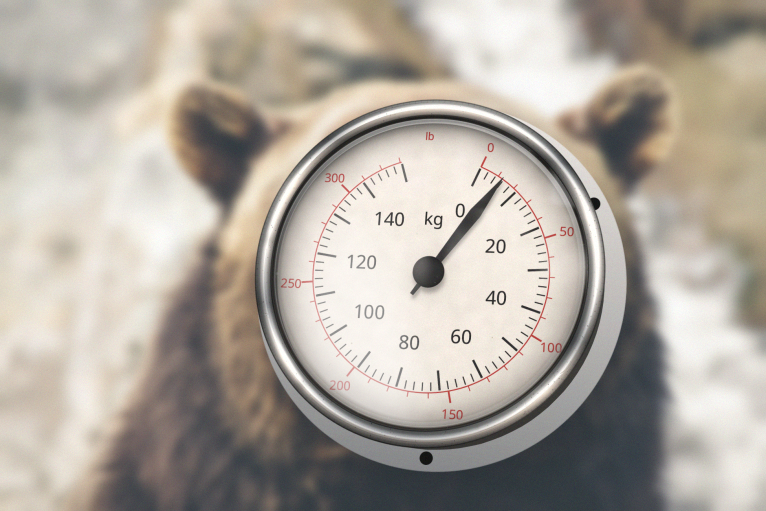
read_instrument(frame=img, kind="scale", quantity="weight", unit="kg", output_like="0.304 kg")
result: 6 kg
